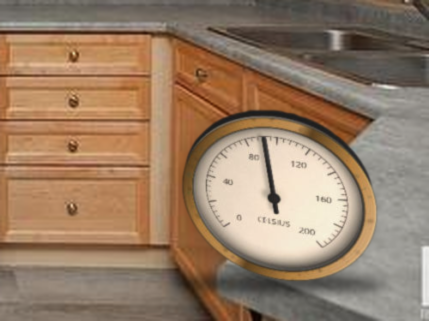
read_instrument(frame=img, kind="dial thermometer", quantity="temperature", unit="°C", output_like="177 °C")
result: 92 °C
